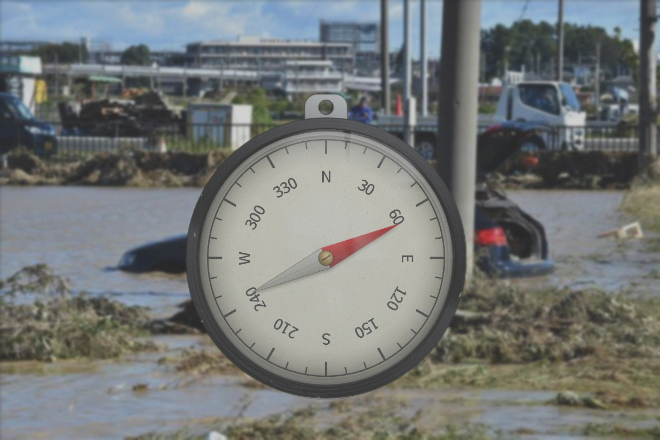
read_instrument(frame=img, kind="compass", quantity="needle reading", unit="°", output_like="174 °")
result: 65 °
